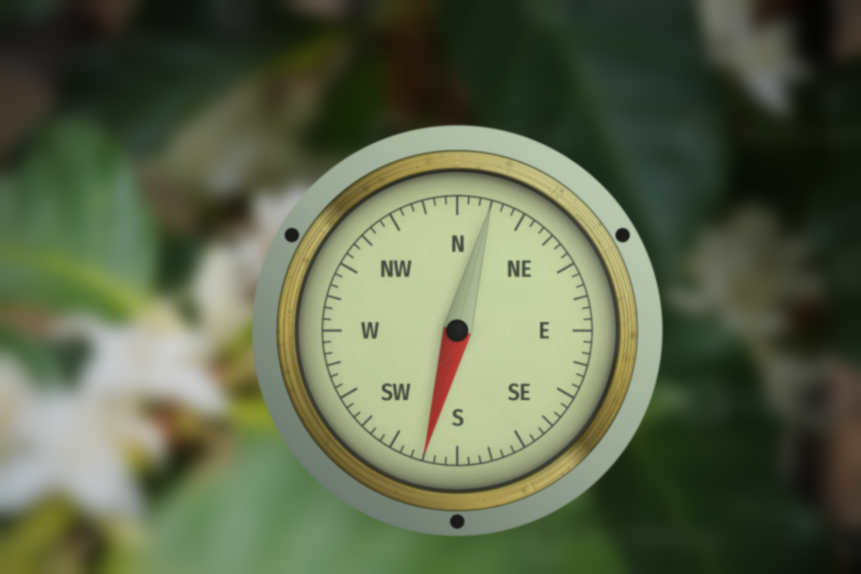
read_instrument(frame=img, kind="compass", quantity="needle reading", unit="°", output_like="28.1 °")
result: 195 °
